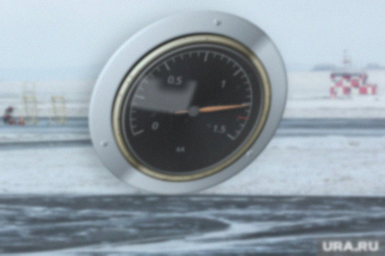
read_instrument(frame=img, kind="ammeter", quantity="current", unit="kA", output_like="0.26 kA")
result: 1.25 kA
